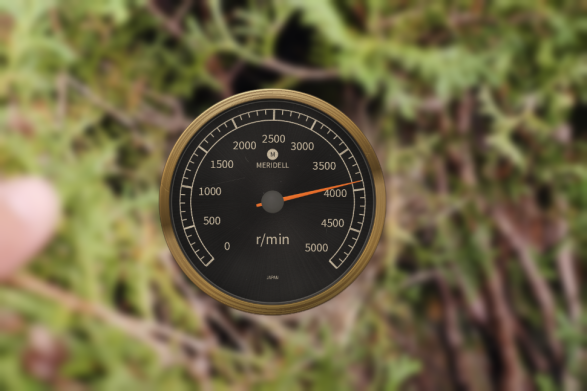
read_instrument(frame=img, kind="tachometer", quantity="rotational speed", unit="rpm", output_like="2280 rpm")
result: 3900 rpm
